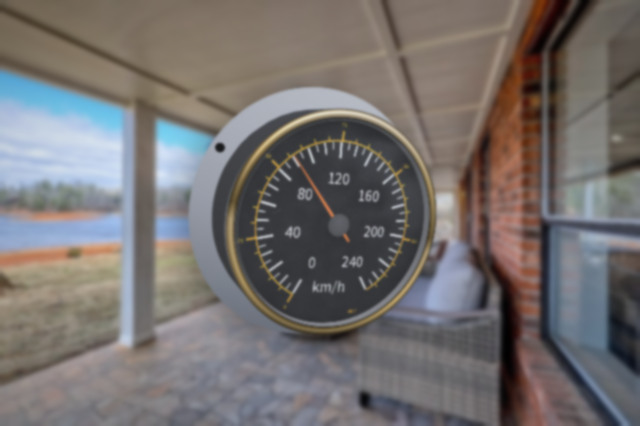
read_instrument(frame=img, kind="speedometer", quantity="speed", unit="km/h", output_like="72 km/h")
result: 90 km/h
